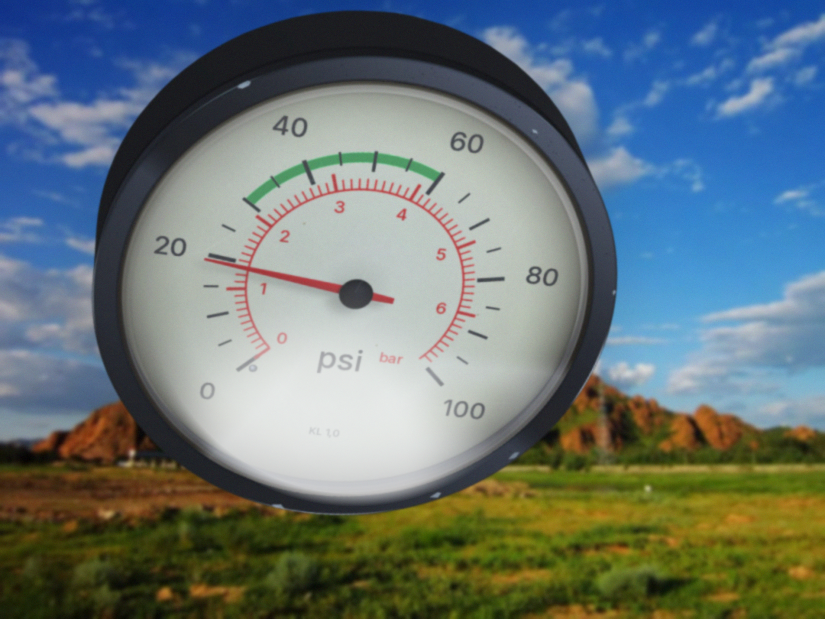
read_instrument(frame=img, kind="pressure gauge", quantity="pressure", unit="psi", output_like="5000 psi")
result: 20 psi
